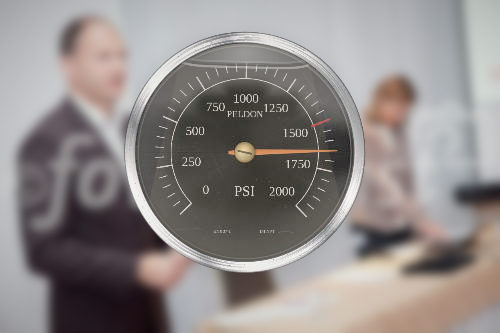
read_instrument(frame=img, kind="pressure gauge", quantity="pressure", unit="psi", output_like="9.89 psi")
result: 1650 psi
